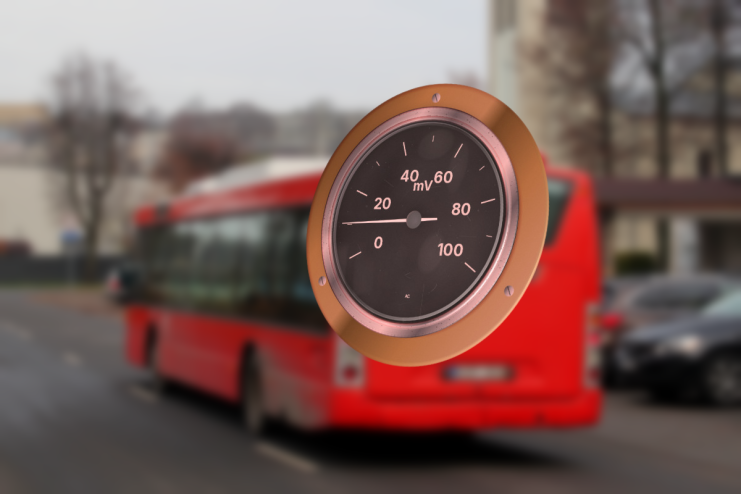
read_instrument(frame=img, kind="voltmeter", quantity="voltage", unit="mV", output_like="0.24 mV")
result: 10 mV
